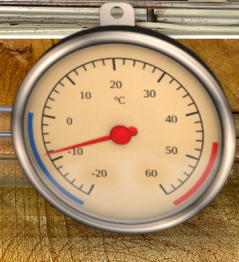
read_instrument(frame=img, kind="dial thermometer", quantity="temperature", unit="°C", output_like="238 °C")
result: -8 °C
